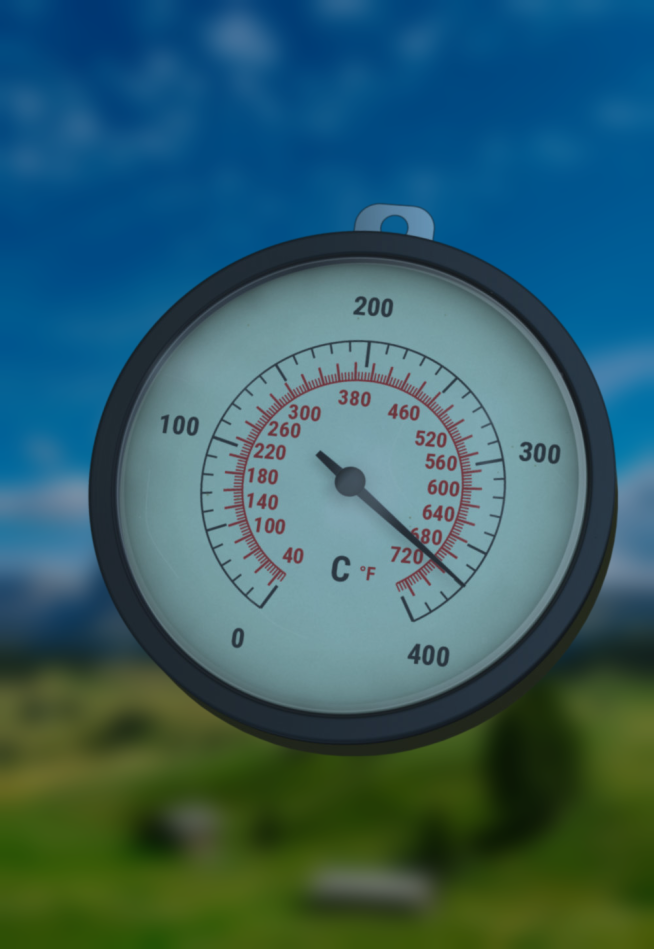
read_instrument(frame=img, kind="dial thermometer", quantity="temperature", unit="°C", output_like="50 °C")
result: 370 °C
